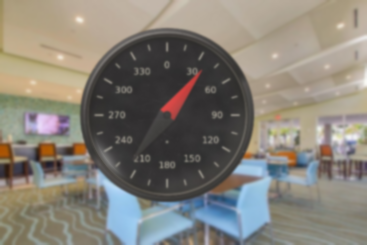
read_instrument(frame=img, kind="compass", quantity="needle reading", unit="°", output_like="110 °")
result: 37.5 °
